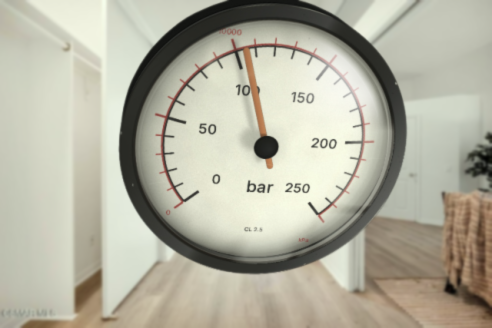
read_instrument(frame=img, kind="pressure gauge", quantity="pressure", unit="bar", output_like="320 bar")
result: 105 bar
